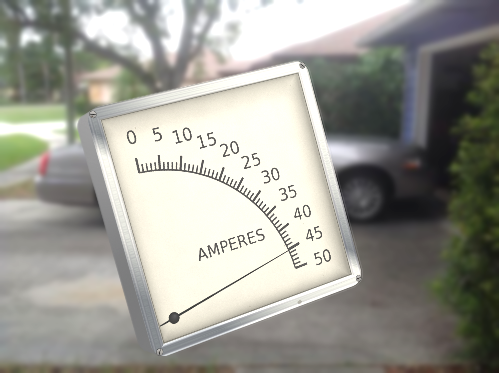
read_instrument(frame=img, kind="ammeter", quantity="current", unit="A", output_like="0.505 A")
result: 45 A
